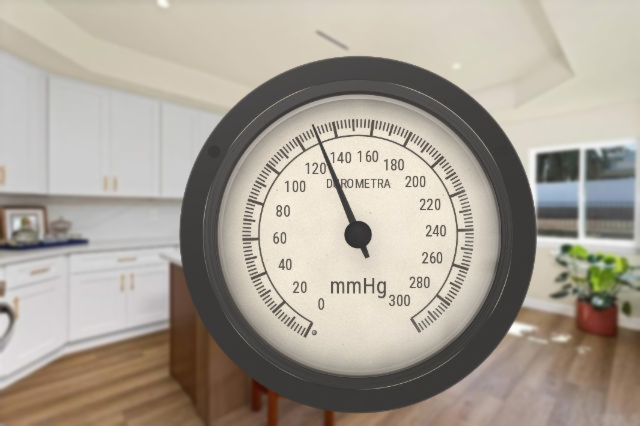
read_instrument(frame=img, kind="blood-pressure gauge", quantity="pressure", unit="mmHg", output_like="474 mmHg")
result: 130 mmHg
